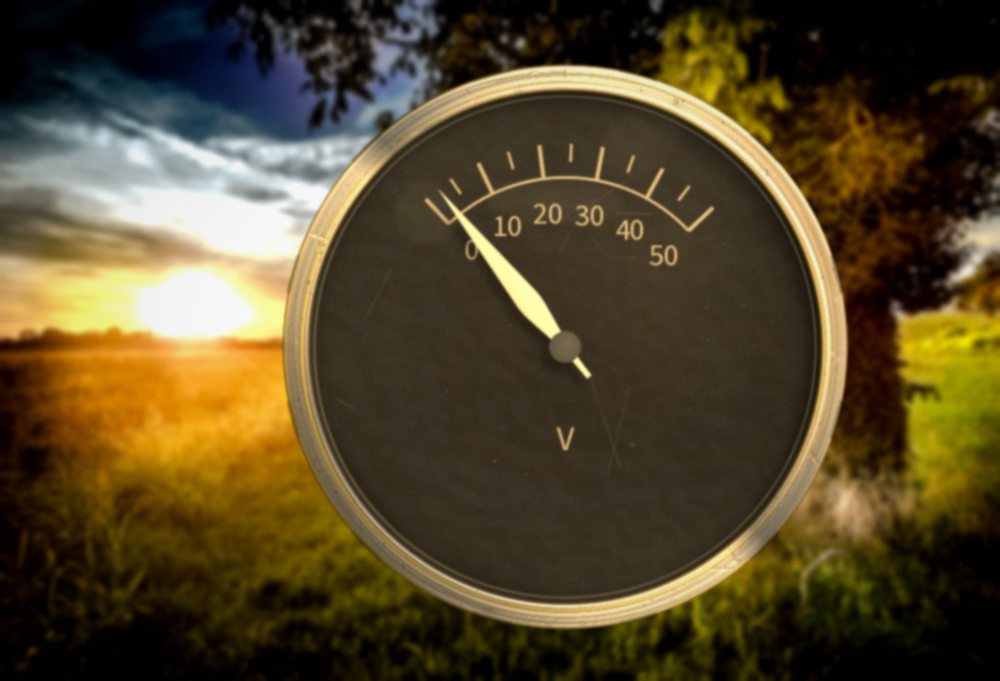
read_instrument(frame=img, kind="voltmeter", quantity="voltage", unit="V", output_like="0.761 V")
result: 2.5 V
